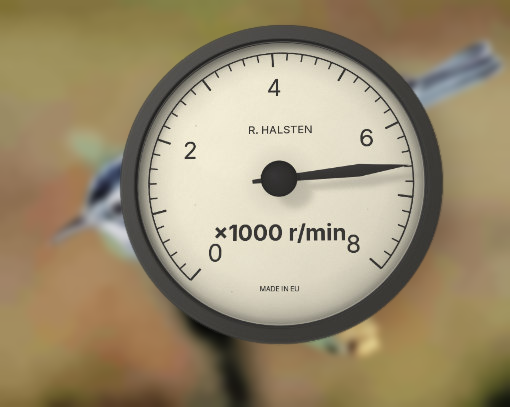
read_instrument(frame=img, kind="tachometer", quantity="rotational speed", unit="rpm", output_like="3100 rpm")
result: 6600 rpm
